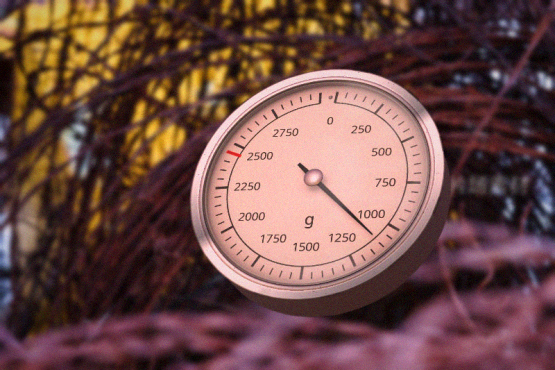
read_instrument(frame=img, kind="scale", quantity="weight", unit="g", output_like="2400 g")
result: 1100 g
